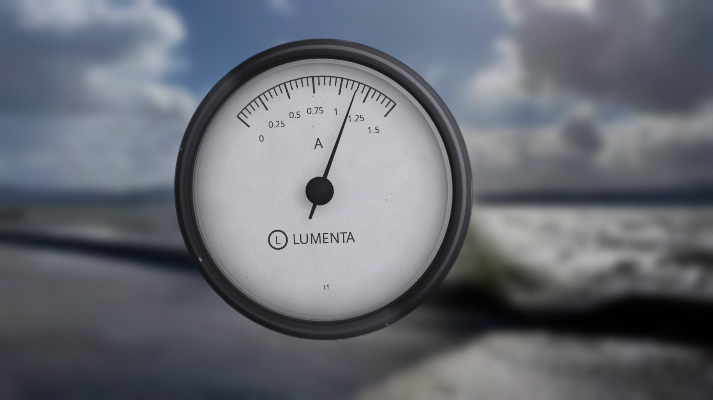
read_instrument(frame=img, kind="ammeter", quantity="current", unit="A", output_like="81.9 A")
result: 1.15 A
